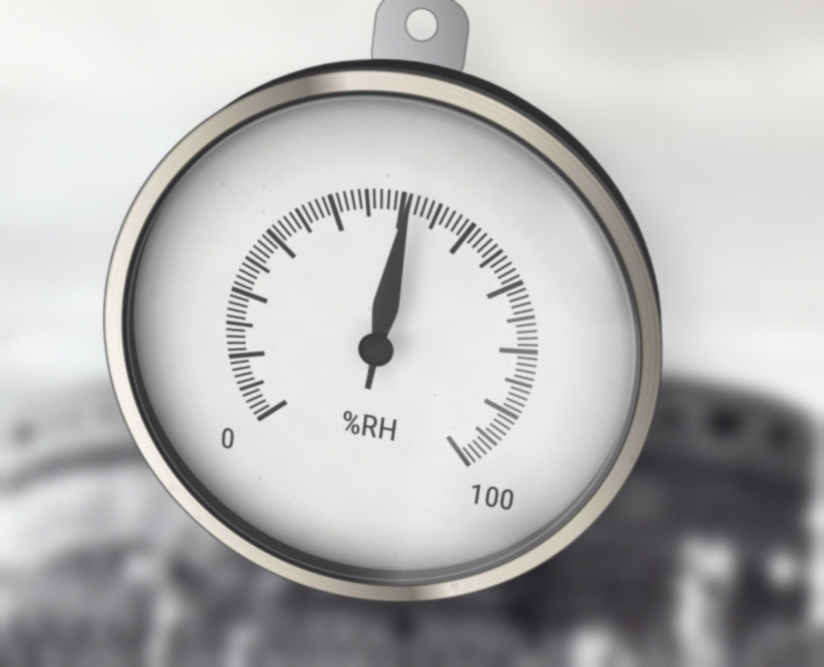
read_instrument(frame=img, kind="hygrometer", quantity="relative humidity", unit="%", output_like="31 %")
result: 51 %
